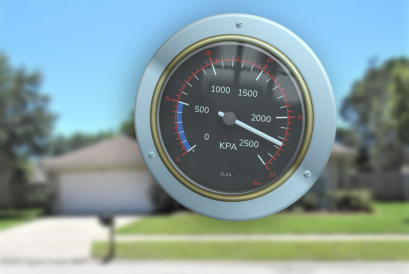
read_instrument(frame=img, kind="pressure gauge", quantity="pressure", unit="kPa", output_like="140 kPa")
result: 2250 kPa
